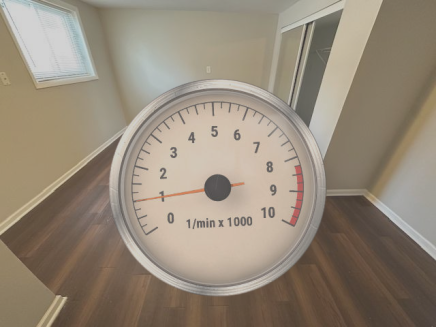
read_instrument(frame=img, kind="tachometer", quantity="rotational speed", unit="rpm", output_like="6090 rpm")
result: 1000 rpm
